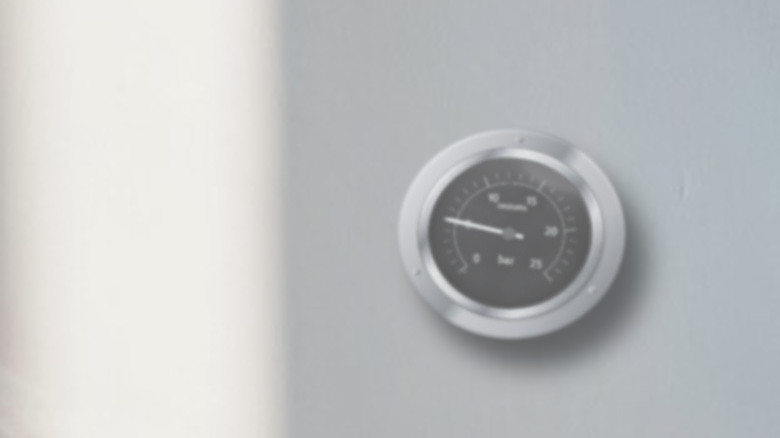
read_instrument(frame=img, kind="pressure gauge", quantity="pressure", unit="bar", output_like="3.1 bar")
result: 5 bar
